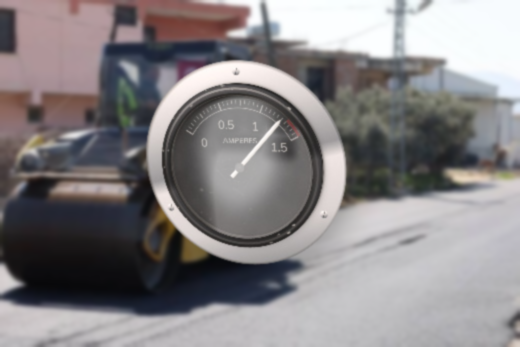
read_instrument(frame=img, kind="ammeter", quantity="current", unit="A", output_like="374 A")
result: 1.25 A
